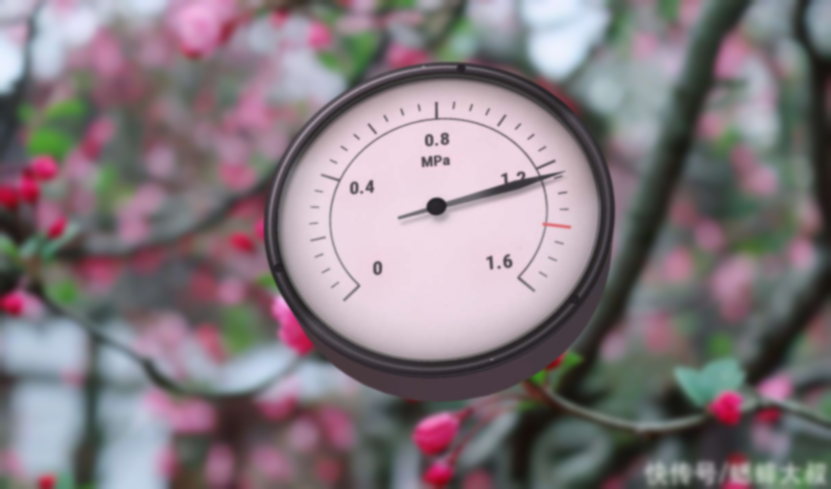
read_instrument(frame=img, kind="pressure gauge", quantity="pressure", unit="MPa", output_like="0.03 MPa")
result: 1.25 MPa
